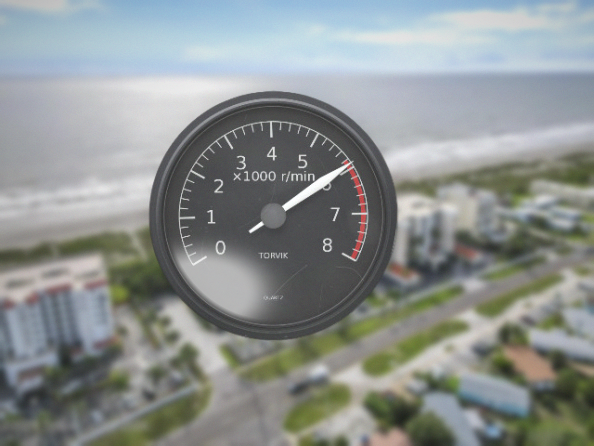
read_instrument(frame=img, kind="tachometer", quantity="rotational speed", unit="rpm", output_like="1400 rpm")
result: 5900 rpm
